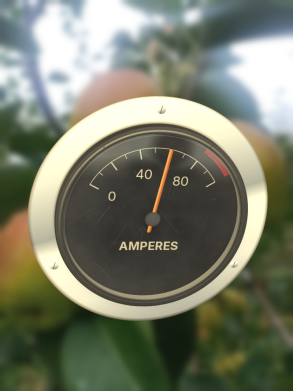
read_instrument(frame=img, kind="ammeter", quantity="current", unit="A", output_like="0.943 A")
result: 60 A
